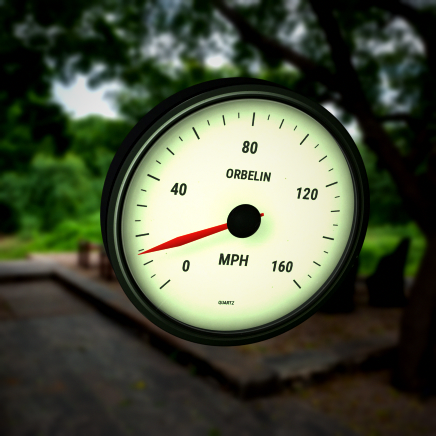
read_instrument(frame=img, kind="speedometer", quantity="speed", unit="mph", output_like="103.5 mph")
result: 15 mph
